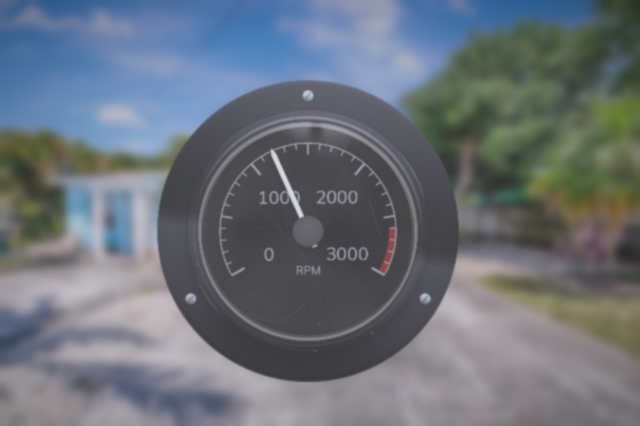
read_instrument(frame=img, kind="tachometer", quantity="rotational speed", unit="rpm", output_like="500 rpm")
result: 1200 rpm
